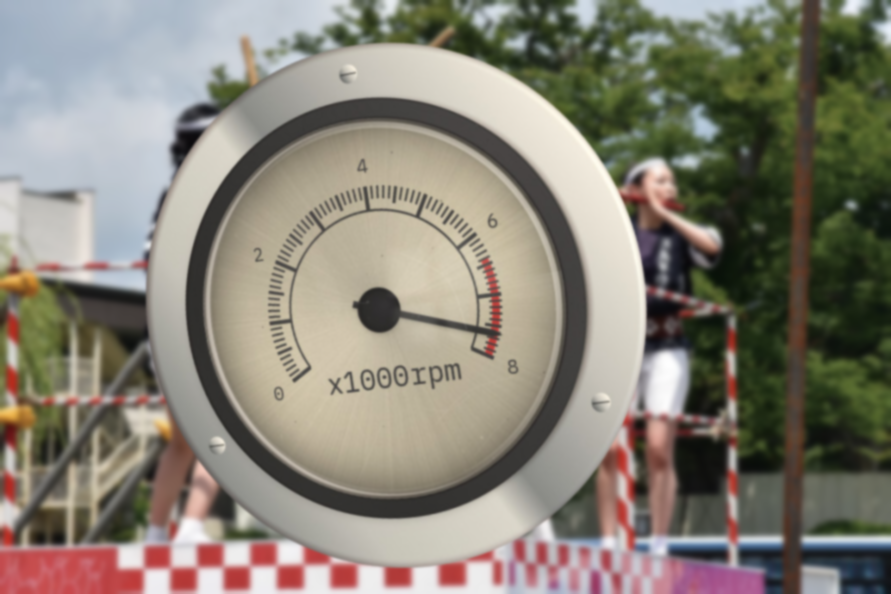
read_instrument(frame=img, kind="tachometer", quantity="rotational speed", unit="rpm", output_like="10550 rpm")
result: 7600 rpm
